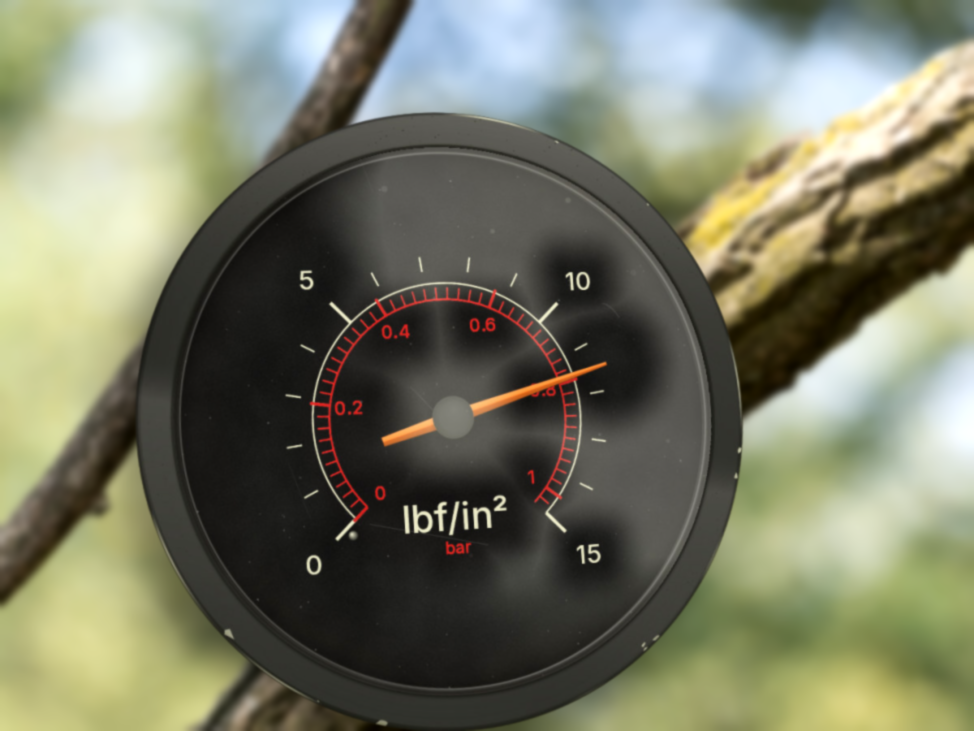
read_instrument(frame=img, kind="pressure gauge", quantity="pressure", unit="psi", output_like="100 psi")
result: 11.5 psi
